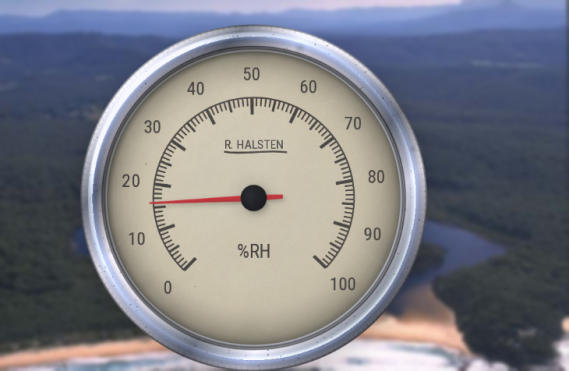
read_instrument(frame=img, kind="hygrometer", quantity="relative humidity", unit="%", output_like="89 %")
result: 16 %
